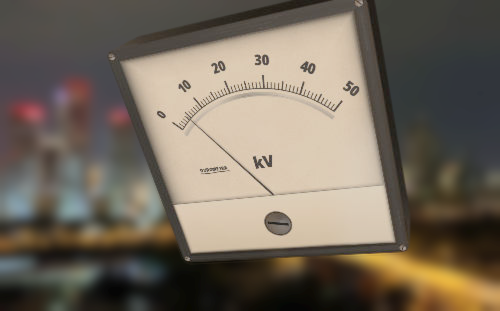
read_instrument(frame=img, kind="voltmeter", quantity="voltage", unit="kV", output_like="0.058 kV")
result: 5 kV
